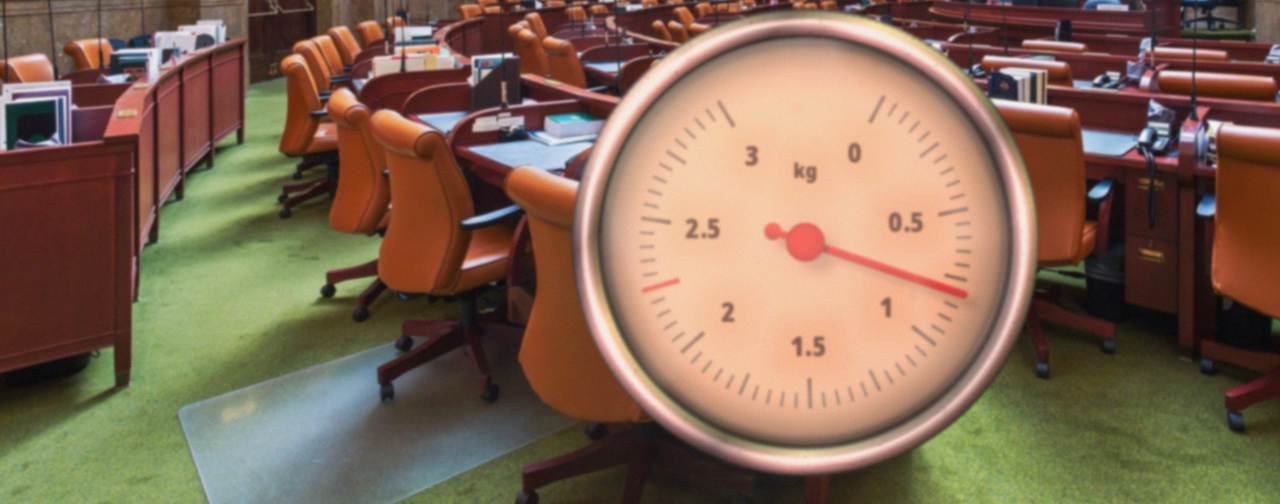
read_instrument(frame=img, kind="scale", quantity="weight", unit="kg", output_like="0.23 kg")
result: 0.8 kg
